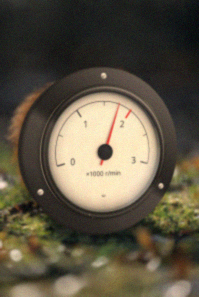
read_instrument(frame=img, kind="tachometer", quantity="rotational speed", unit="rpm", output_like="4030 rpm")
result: 1750 rpm
